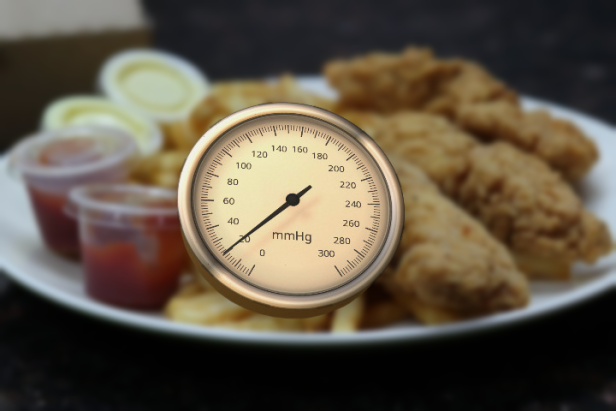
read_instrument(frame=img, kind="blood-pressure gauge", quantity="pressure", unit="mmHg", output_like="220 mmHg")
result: 20 mmHg
